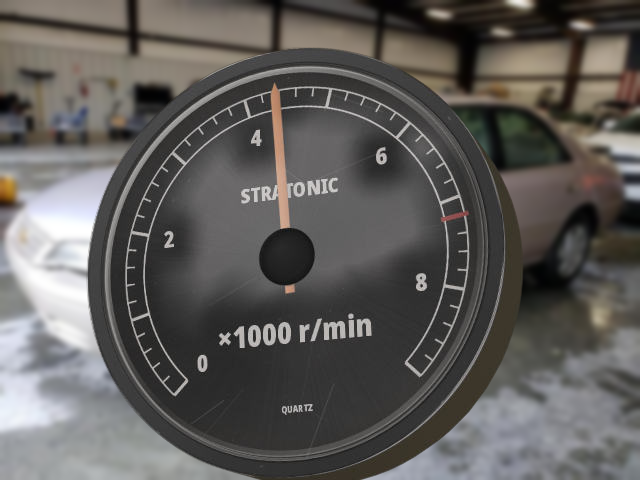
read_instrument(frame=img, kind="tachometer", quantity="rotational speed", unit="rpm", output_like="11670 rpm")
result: 4400 rpm
